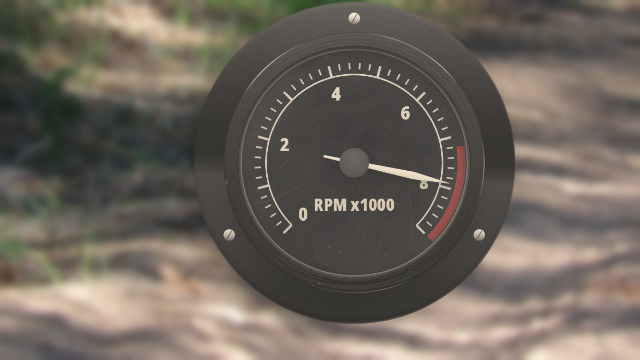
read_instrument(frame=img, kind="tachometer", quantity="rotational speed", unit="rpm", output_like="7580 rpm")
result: 7900 rpm
